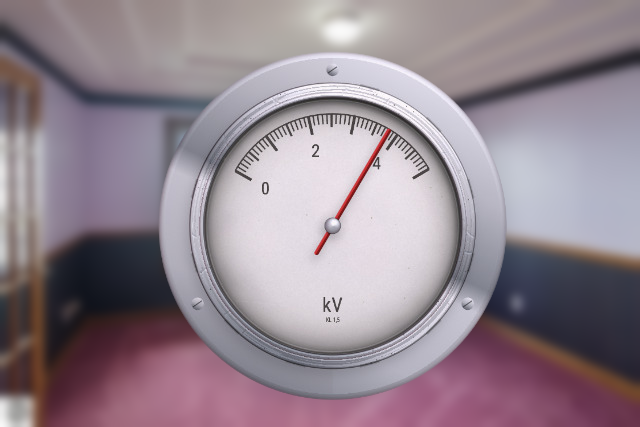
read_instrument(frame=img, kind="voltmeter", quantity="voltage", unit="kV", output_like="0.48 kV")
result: 3.8 kV
